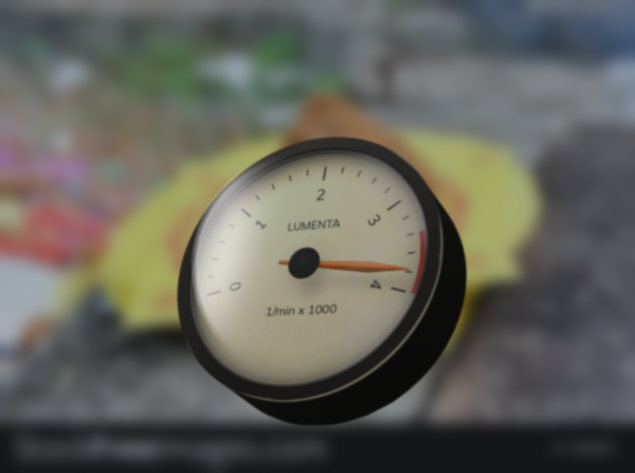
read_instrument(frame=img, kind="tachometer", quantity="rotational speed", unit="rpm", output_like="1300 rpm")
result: 3800 rpm
